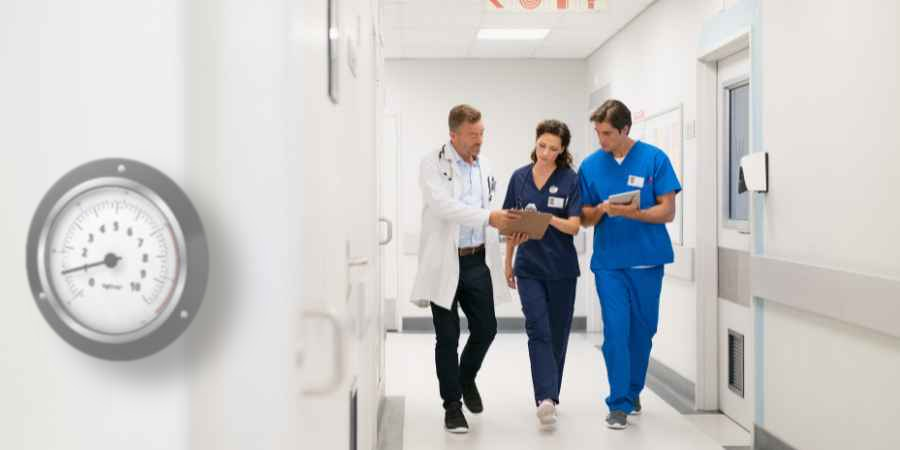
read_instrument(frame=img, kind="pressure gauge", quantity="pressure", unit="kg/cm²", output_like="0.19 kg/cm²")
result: 1 kg/cm²
